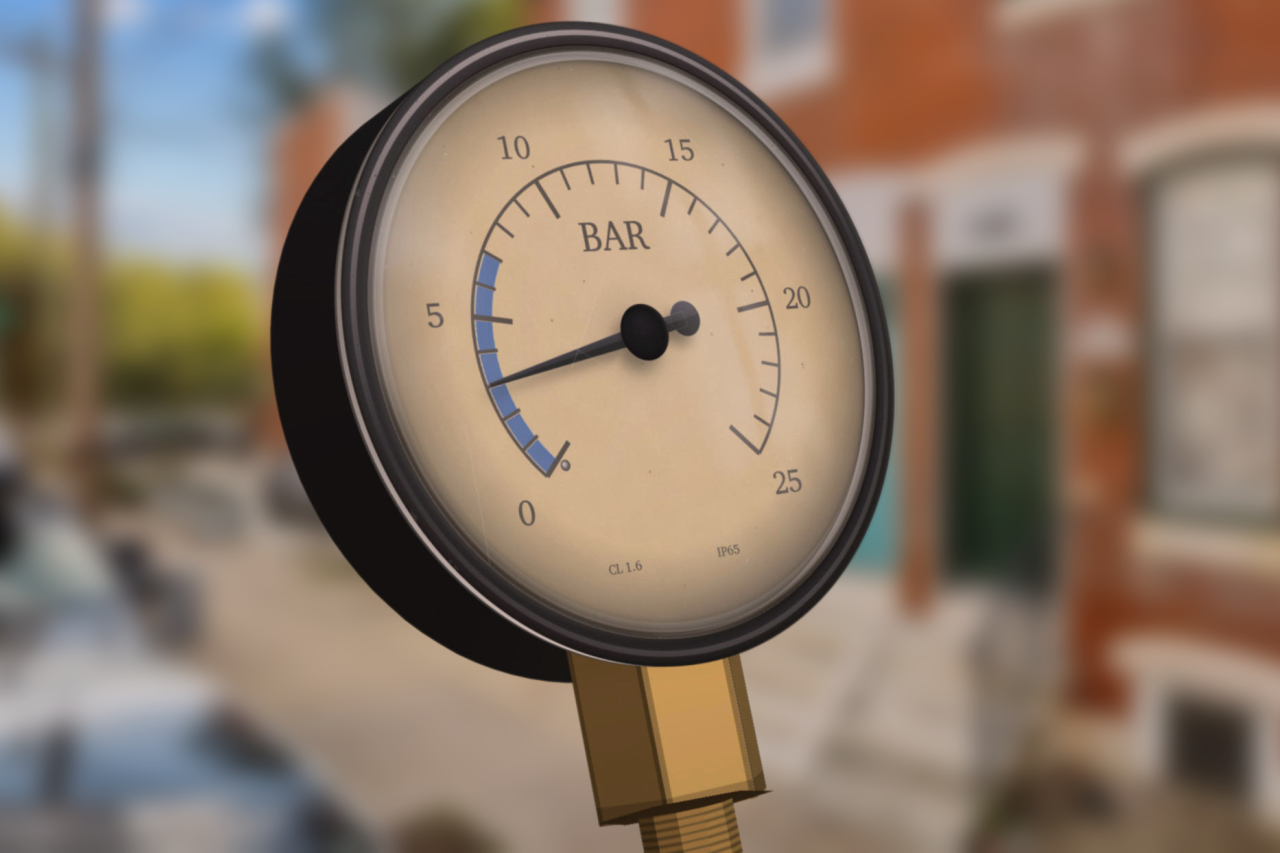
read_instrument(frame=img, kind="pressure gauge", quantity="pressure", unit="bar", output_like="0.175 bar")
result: 3 bar
